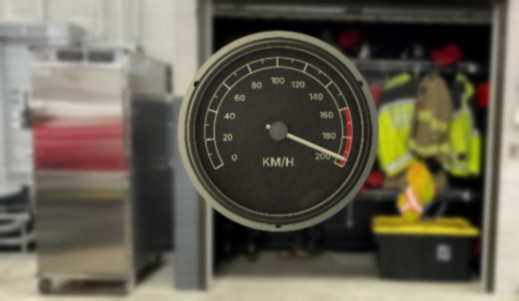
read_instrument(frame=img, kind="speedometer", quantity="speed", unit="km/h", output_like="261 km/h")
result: 195 km/h
